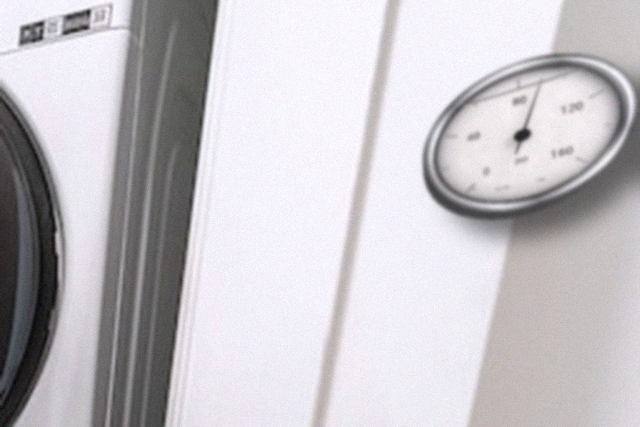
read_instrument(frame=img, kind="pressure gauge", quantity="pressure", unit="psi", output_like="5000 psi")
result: 90 psi
